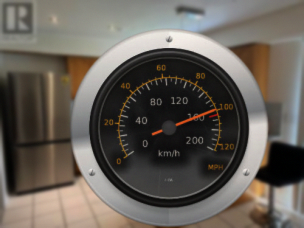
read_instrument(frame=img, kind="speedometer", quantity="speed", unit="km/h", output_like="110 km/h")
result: 160 km/h
